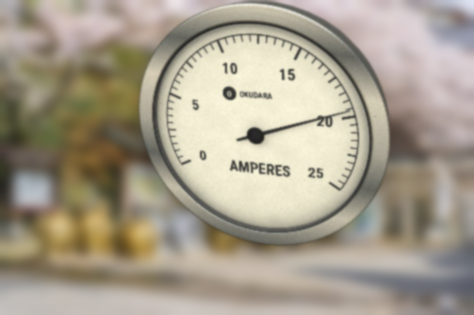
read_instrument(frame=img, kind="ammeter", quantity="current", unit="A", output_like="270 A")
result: 19.5 A
